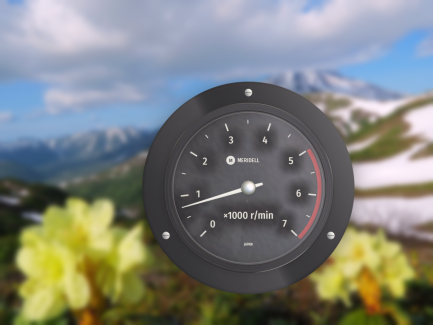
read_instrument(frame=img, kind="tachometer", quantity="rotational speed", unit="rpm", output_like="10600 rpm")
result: 750 rpm
